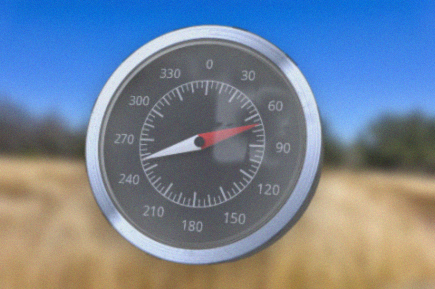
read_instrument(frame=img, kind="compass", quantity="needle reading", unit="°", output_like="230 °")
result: 70 °
